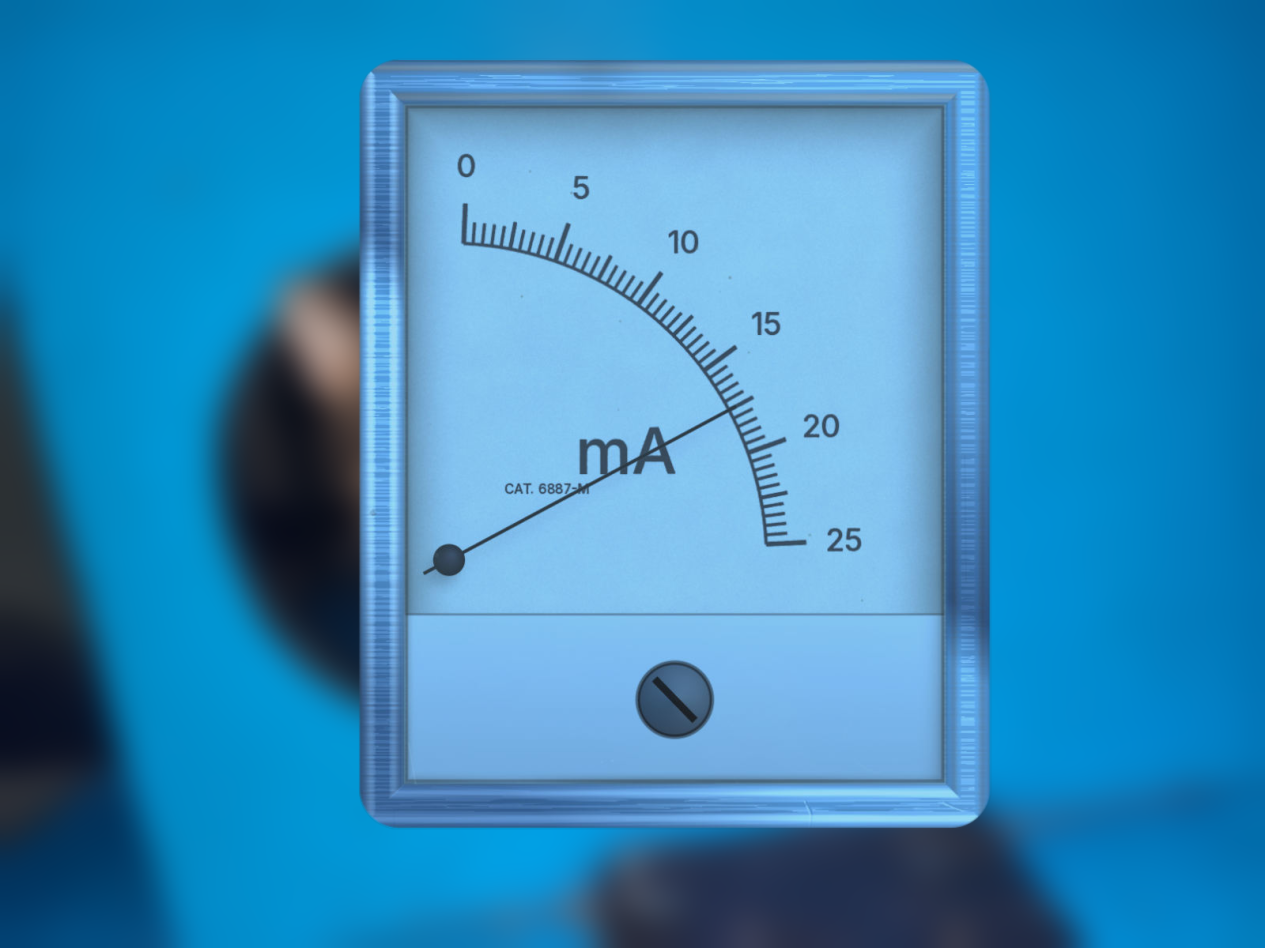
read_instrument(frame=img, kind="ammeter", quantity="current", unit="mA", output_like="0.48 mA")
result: 17.5 mA
